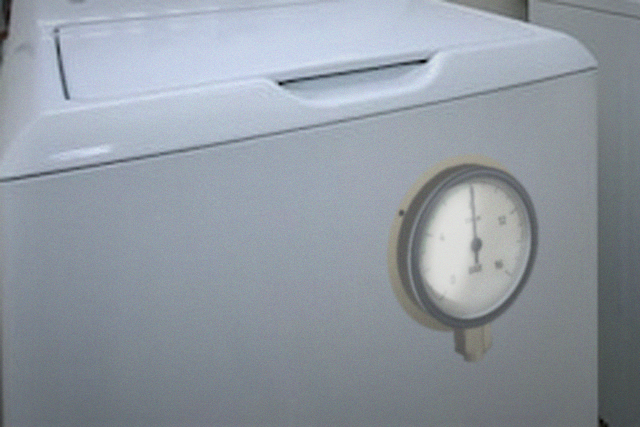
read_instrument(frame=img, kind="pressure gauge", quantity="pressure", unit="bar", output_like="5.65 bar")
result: 8 bar
